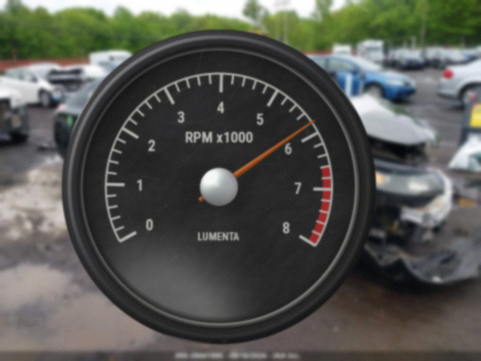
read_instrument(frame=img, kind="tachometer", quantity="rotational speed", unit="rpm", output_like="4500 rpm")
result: 5800 rpm
